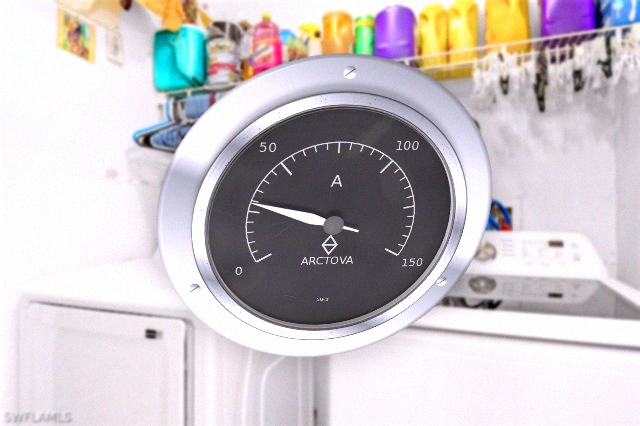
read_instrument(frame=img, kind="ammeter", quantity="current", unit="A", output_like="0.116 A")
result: 30 A
